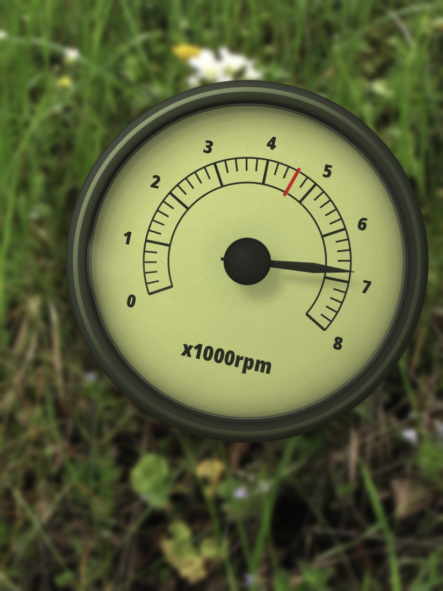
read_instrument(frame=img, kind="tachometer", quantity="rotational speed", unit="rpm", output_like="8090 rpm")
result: 6800 rpm
